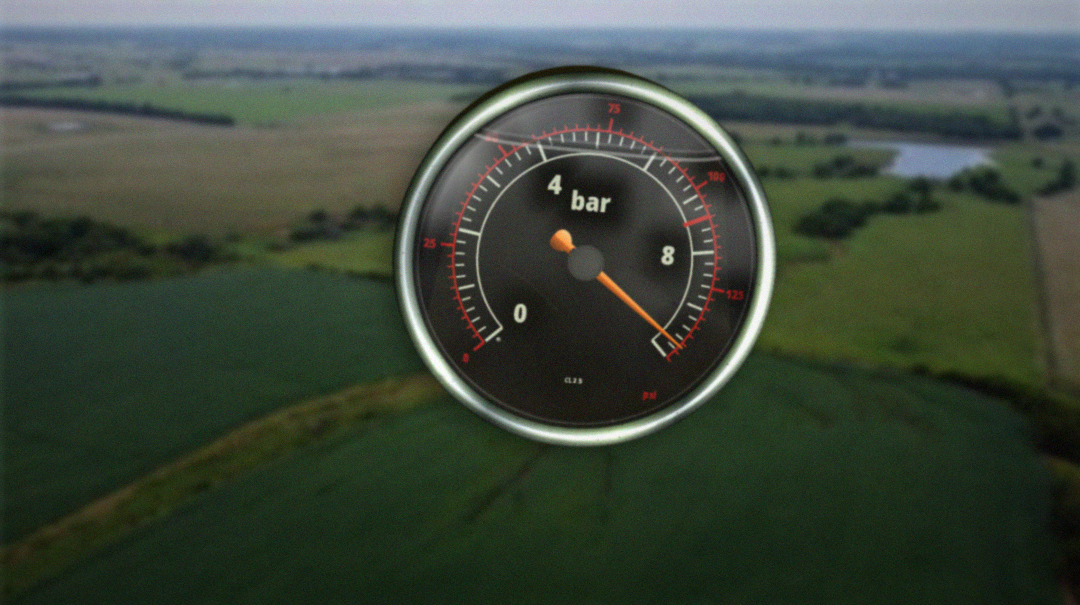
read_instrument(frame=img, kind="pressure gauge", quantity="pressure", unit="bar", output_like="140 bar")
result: 9.7 bar
